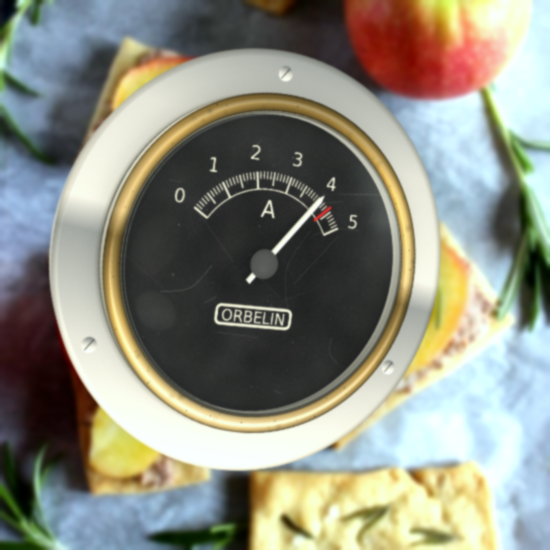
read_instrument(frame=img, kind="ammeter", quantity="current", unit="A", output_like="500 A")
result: 4 A
